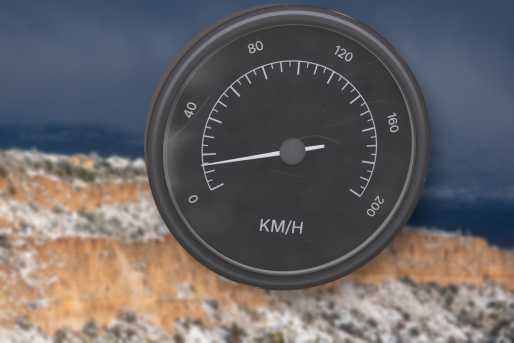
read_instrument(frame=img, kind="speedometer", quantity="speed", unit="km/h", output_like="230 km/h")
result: 15 km/h
